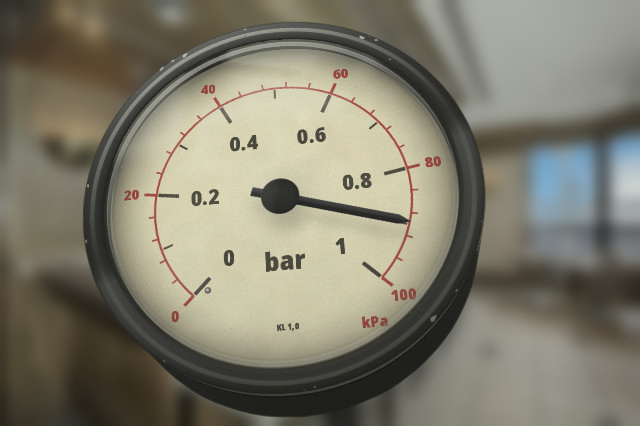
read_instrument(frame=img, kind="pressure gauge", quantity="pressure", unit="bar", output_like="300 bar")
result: 0.9 bar
